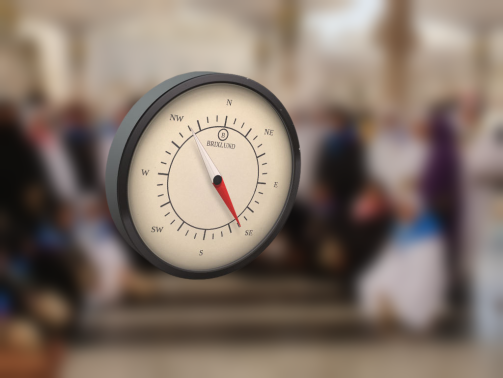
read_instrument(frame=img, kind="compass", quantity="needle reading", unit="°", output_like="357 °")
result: 140 °
